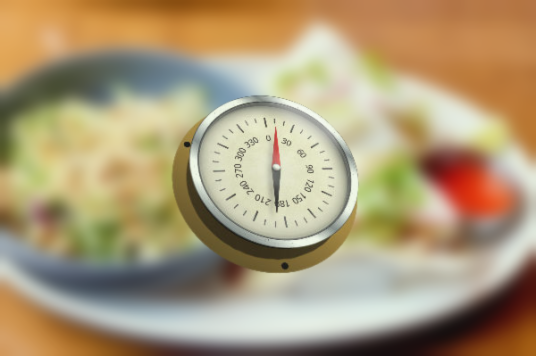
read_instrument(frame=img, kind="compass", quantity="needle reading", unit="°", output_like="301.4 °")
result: 10 °
